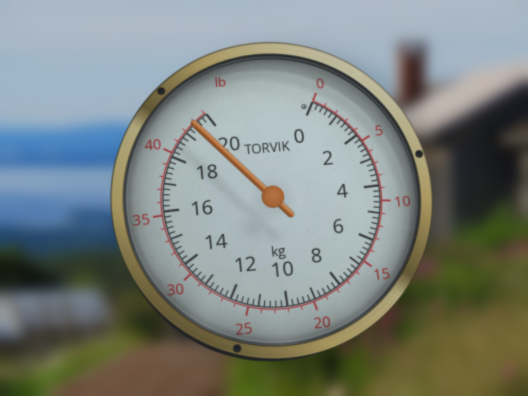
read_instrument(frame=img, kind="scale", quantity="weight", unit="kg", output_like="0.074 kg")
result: 19.4 kg
